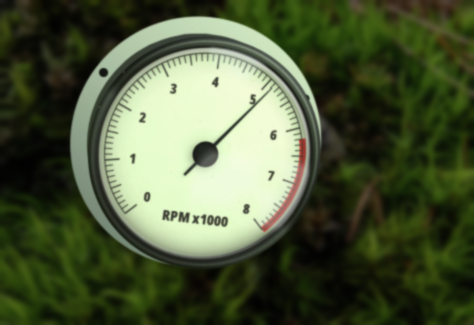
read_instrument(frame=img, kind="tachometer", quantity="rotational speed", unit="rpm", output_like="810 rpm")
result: 5100 rpm
